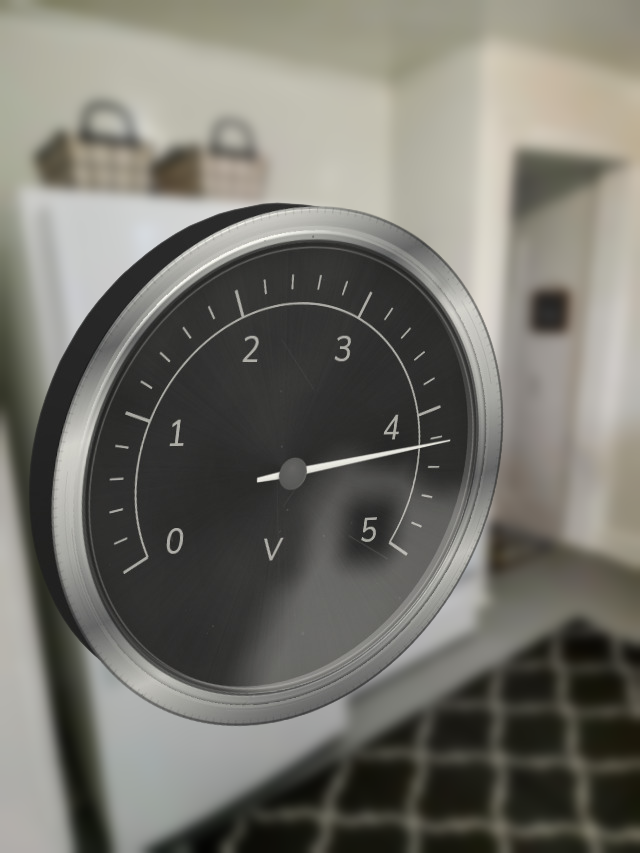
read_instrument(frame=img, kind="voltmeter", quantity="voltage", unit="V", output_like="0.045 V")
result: 4.2 V
